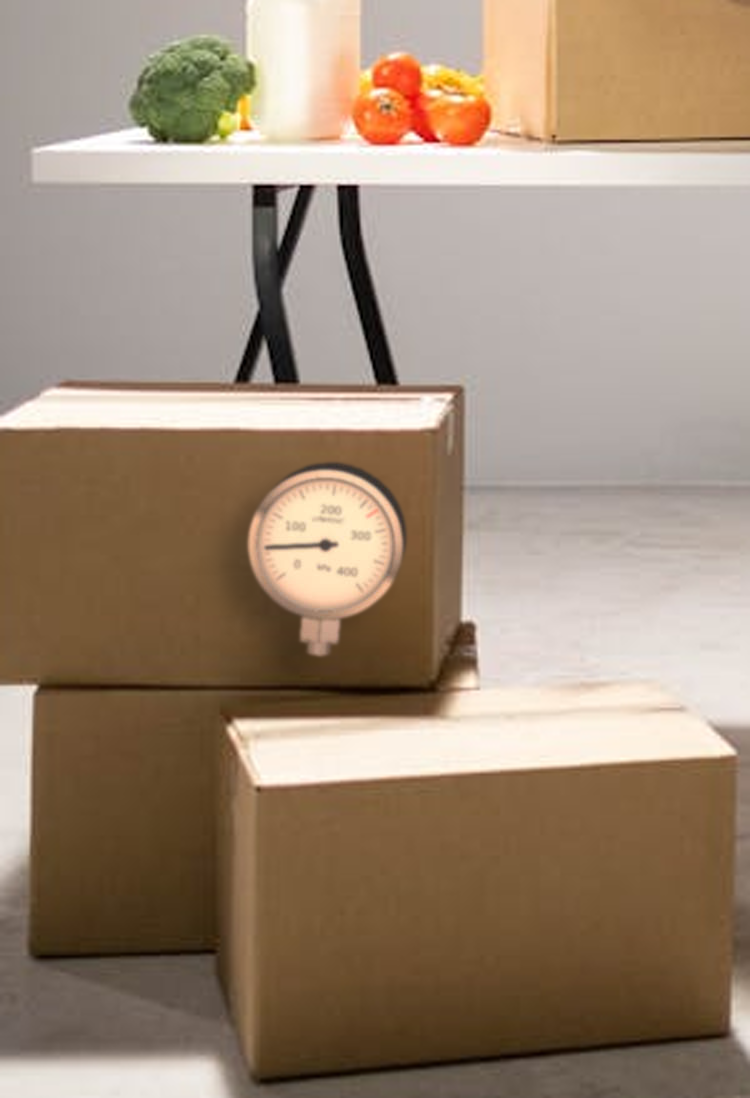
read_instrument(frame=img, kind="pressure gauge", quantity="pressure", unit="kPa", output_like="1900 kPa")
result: 50 kPa
